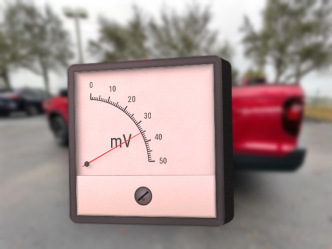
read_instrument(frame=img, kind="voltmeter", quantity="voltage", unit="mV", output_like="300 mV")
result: 35 mV
